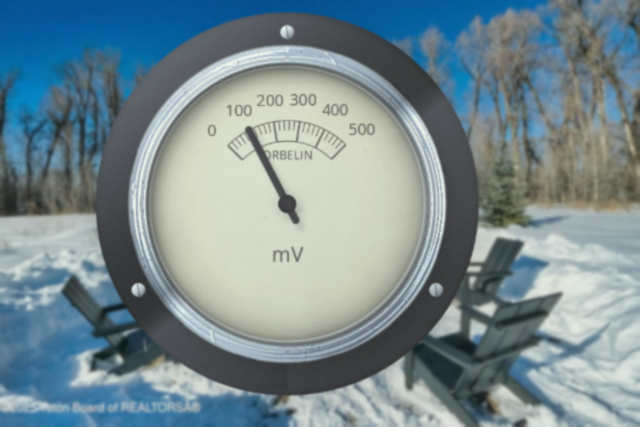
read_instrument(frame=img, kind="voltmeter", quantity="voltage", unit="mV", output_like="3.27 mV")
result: 100 mV
